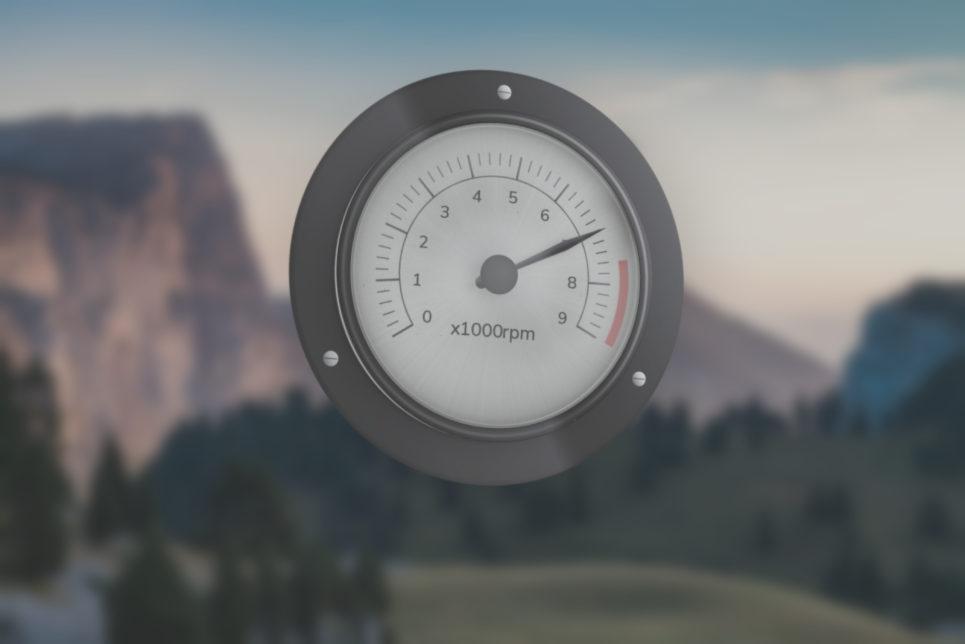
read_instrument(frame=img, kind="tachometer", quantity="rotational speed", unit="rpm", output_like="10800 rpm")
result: 7000 rpm
